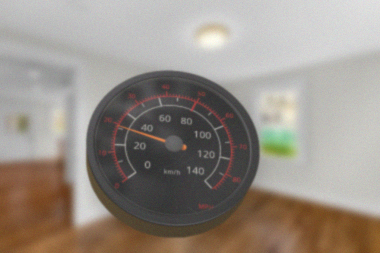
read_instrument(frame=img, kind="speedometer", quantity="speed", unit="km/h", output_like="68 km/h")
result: 30 km/h
